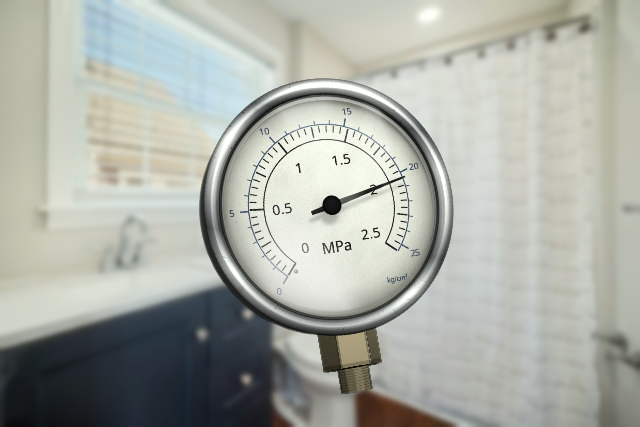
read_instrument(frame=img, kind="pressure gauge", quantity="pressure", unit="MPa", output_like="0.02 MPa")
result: 2 MPa
